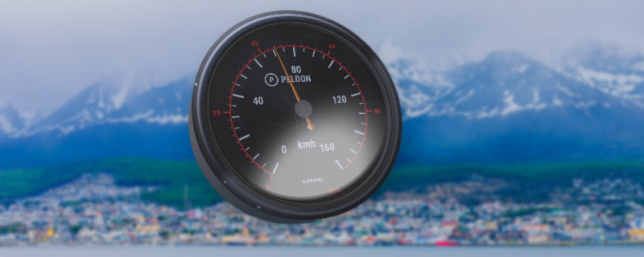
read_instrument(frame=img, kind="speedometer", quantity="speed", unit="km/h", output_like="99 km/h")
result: 70 km/h
